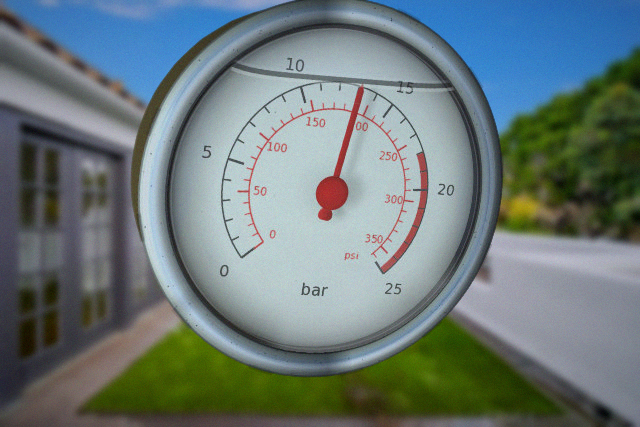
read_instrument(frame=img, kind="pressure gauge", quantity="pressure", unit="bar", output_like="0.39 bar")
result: 13 bar
